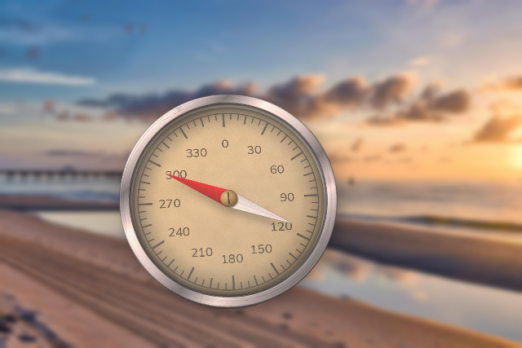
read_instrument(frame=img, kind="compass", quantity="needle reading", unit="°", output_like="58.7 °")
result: 295 °
